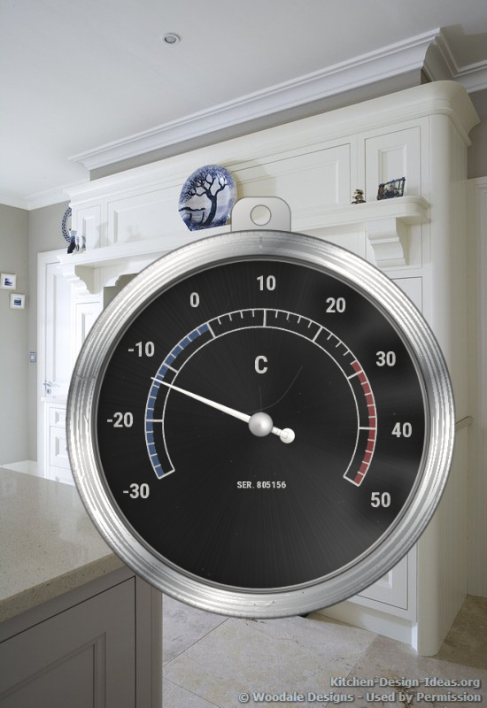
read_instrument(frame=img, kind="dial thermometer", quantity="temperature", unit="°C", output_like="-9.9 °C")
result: -13 °C
